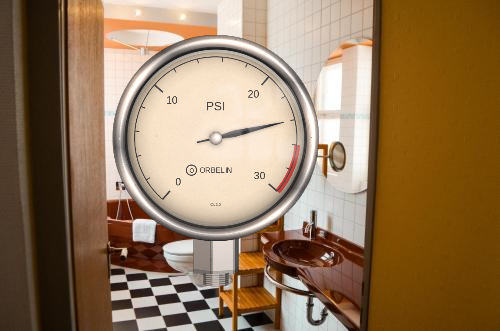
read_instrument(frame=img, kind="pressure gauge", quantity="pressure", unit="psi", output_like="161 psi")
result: 24 psi
